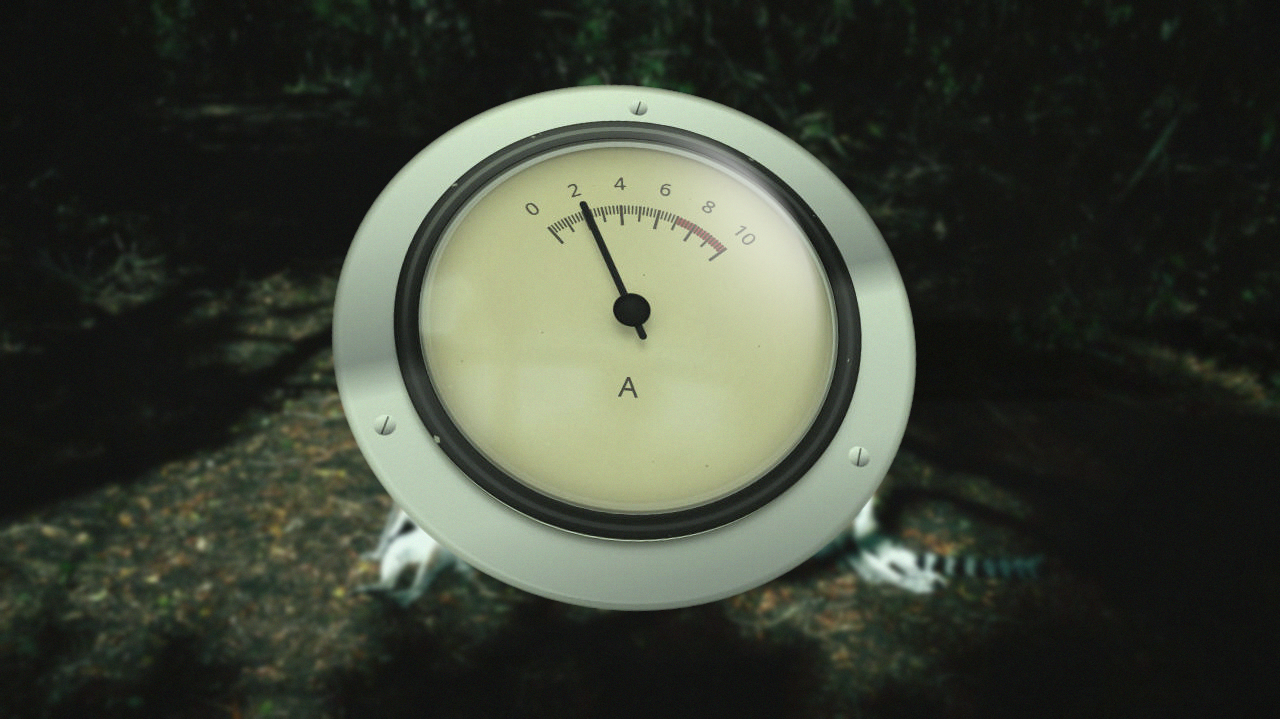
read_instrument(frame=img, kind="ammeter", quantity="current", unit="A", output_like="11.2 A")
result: 2 A
